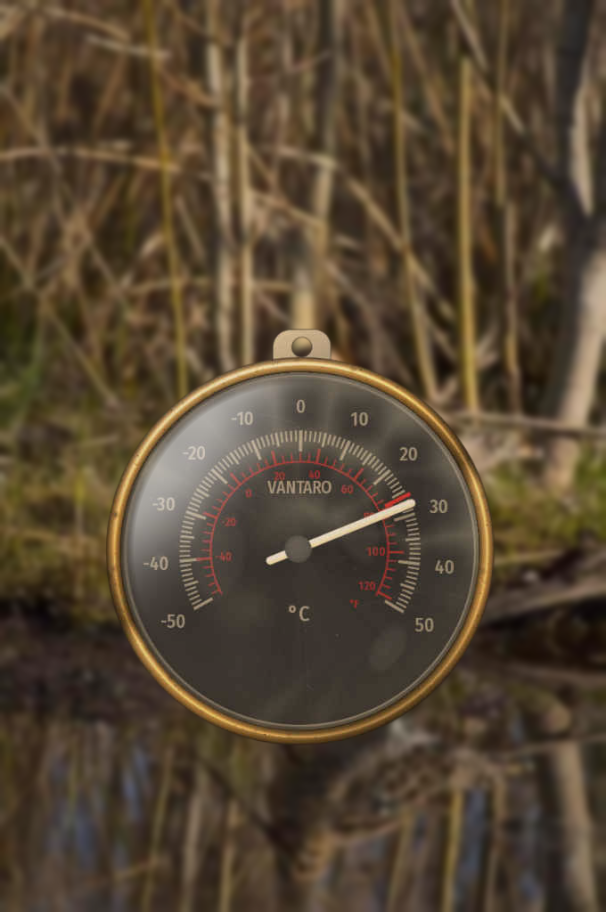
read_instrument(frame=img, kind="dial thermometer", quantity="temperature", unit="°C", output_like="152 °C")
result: 28 °C
